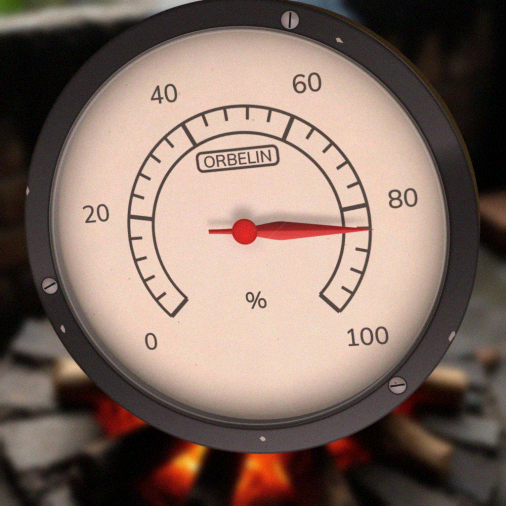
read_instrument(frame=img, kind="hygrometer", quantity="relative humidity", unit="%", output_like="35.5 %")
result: 84 %
